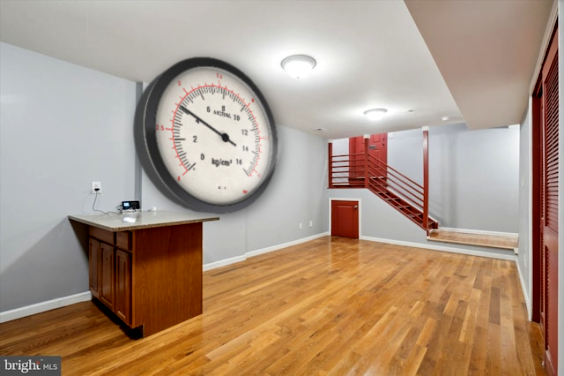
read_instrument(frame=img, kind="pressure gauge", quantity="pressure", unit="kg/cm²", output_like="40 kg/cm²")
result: 4 kg/cm²
